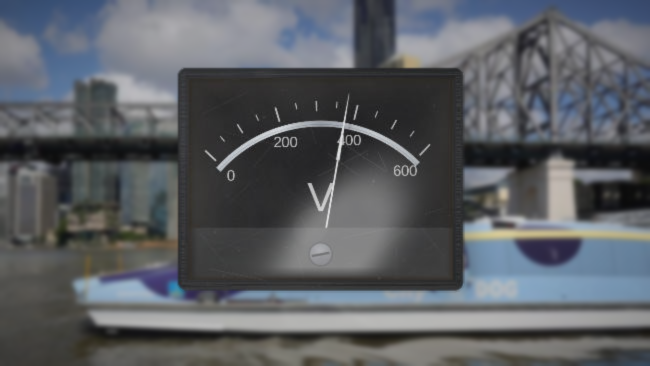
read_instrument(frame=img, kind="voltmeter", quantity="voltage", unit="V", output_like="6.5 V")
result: 375 V
